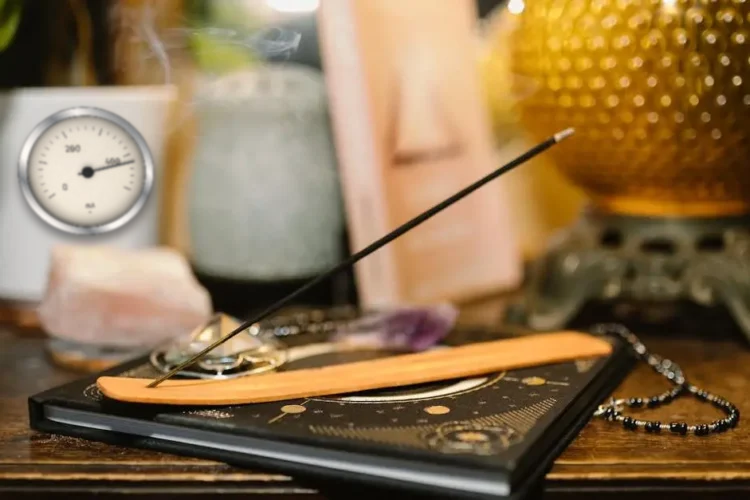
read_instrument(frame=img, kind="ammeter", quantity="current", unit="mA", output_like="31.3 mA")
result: 420 mA
